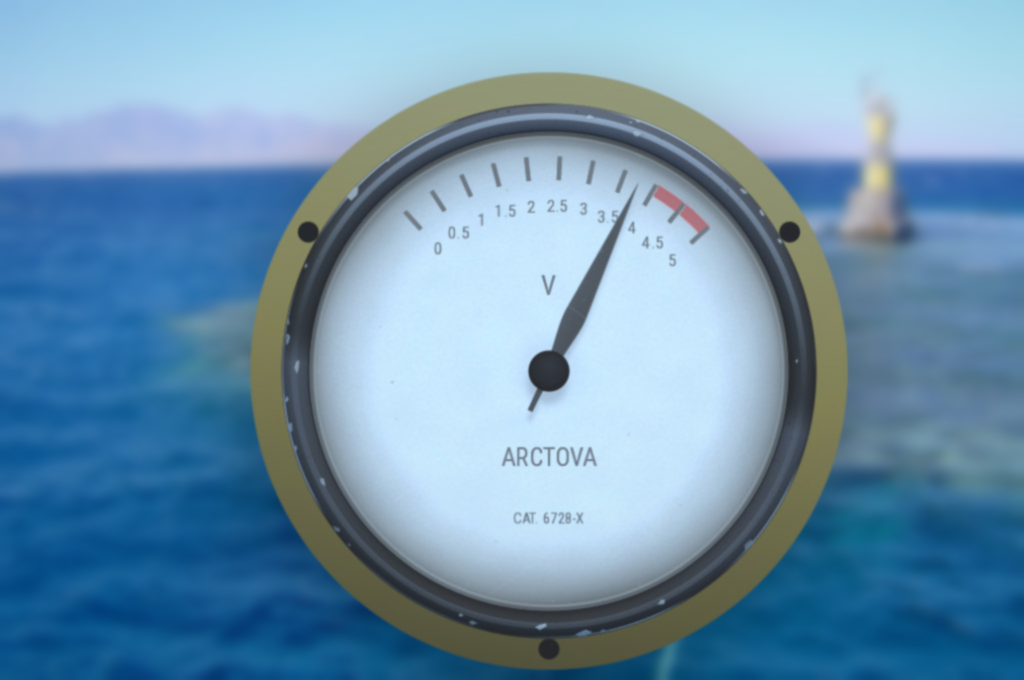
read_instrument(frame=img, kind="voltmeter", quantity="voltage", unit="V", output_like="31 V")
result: 3.75 V
